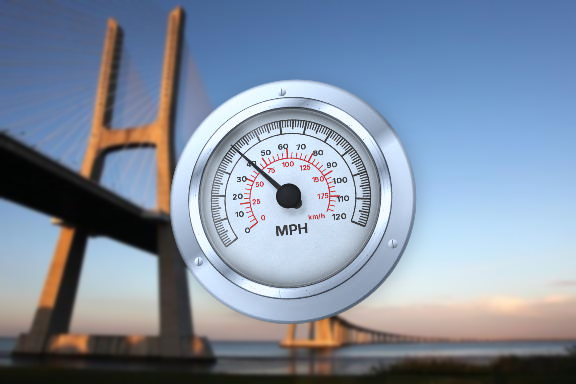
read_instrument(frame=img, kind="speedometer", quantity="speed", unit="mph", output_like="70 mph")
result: 40 mph
